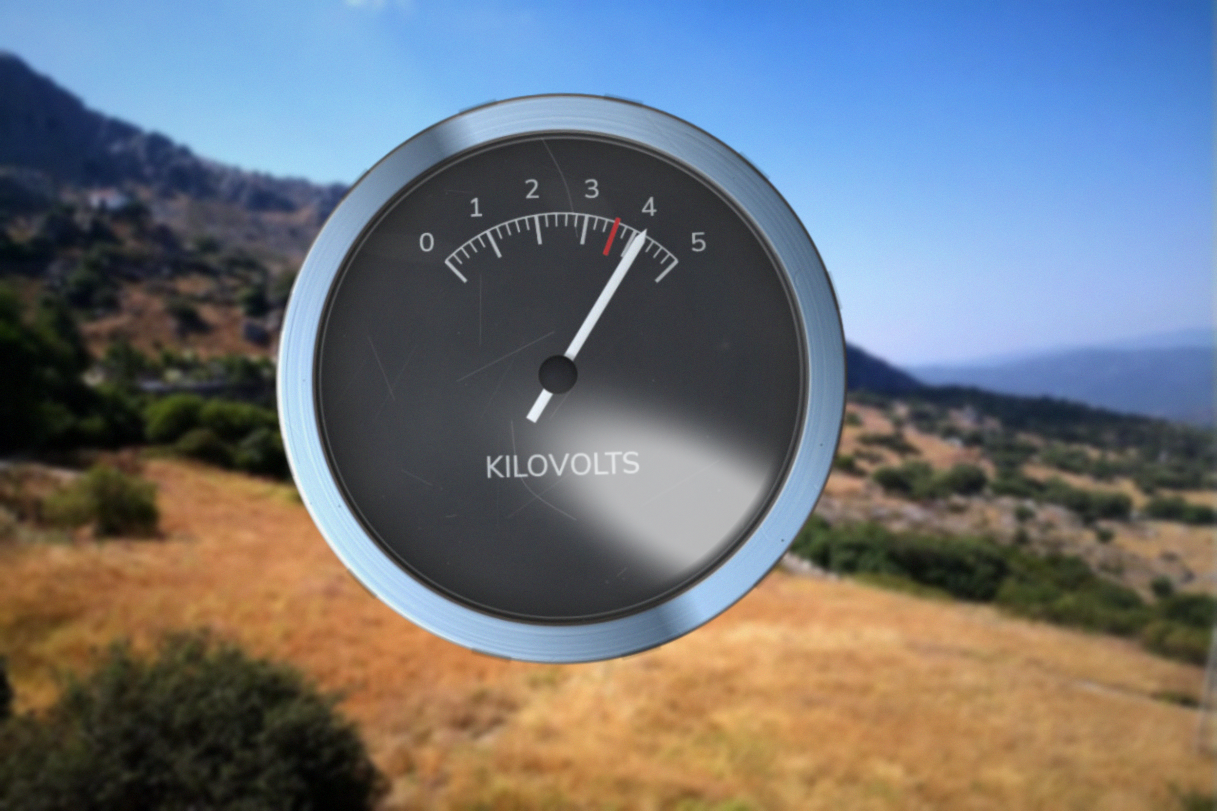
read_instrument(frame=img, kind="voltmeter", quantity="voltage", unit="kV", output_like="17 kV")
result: 4.2 kV
